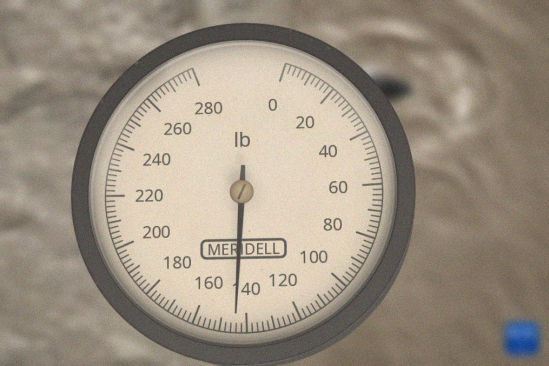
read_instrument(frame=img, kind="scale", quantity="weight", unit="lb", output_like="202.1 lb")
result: 144 lb
